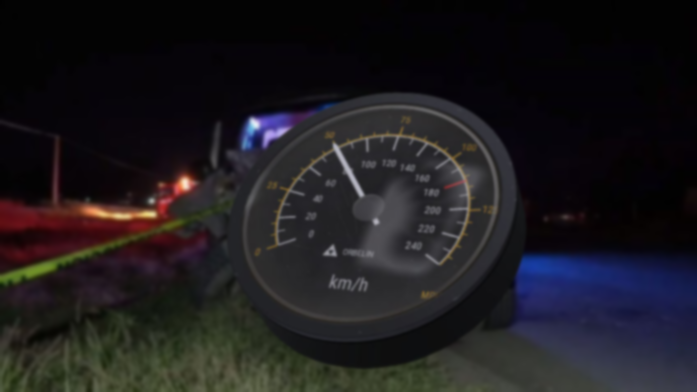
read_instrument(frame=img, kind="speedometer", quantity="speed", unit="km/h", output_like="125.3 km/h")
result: 80 km/h
